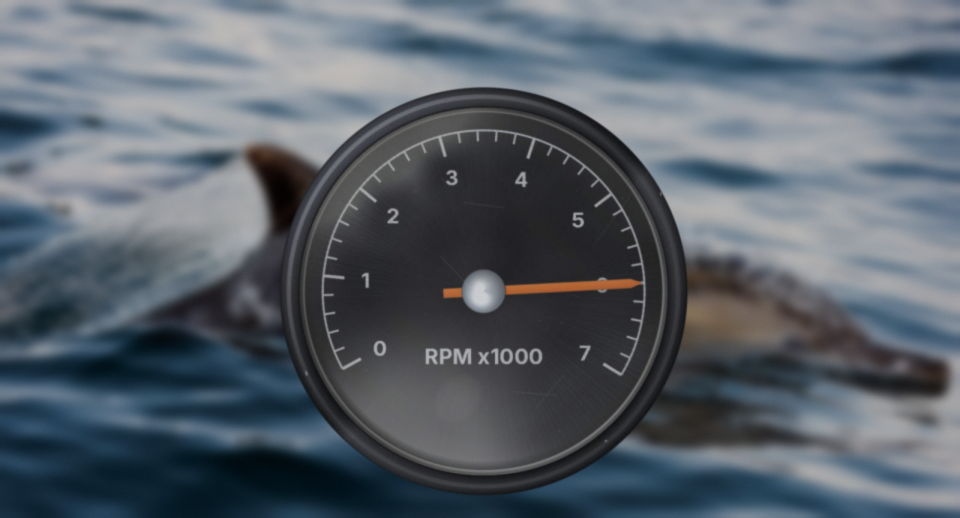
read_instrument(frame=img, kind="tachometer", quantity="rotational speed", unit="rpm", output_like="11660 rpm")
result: 6000 rpm
